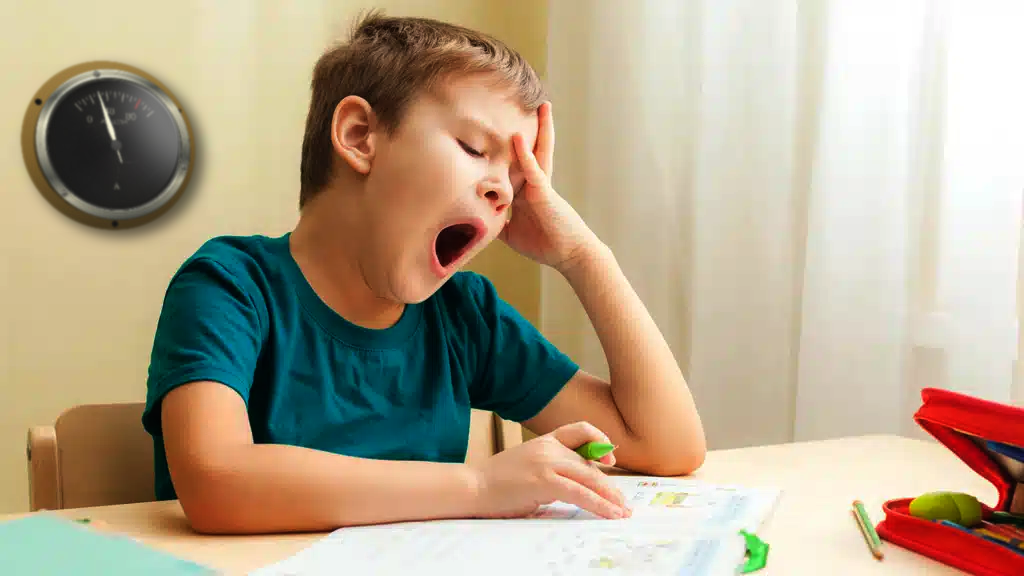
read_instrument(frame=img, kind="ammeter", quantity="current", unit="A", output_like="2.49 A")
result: 30 A
